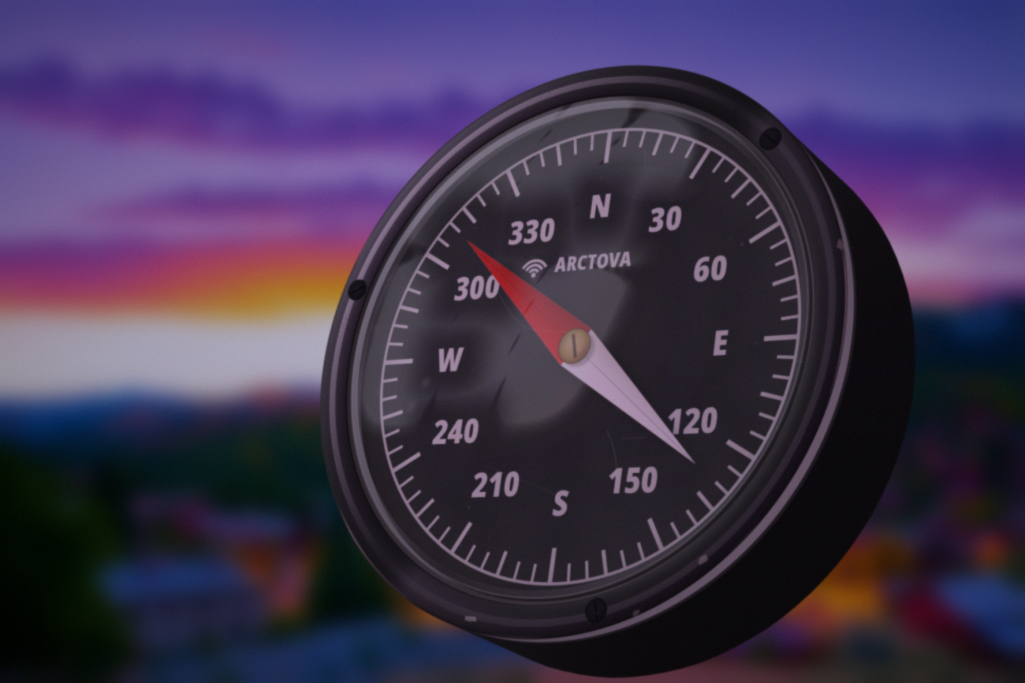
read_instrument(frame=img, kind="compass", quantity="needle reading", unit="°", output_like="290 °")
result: 310 °
